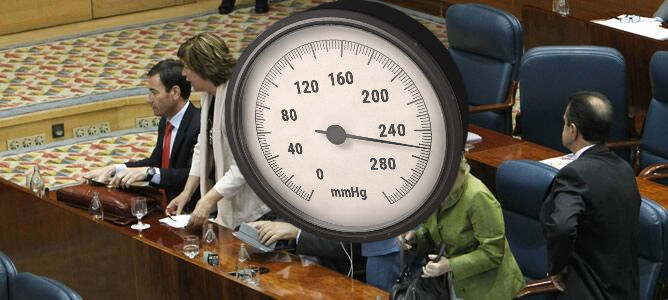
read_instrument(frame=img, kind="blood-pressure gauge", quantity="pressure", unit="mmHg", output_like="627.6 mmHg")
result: 250 mmHg
